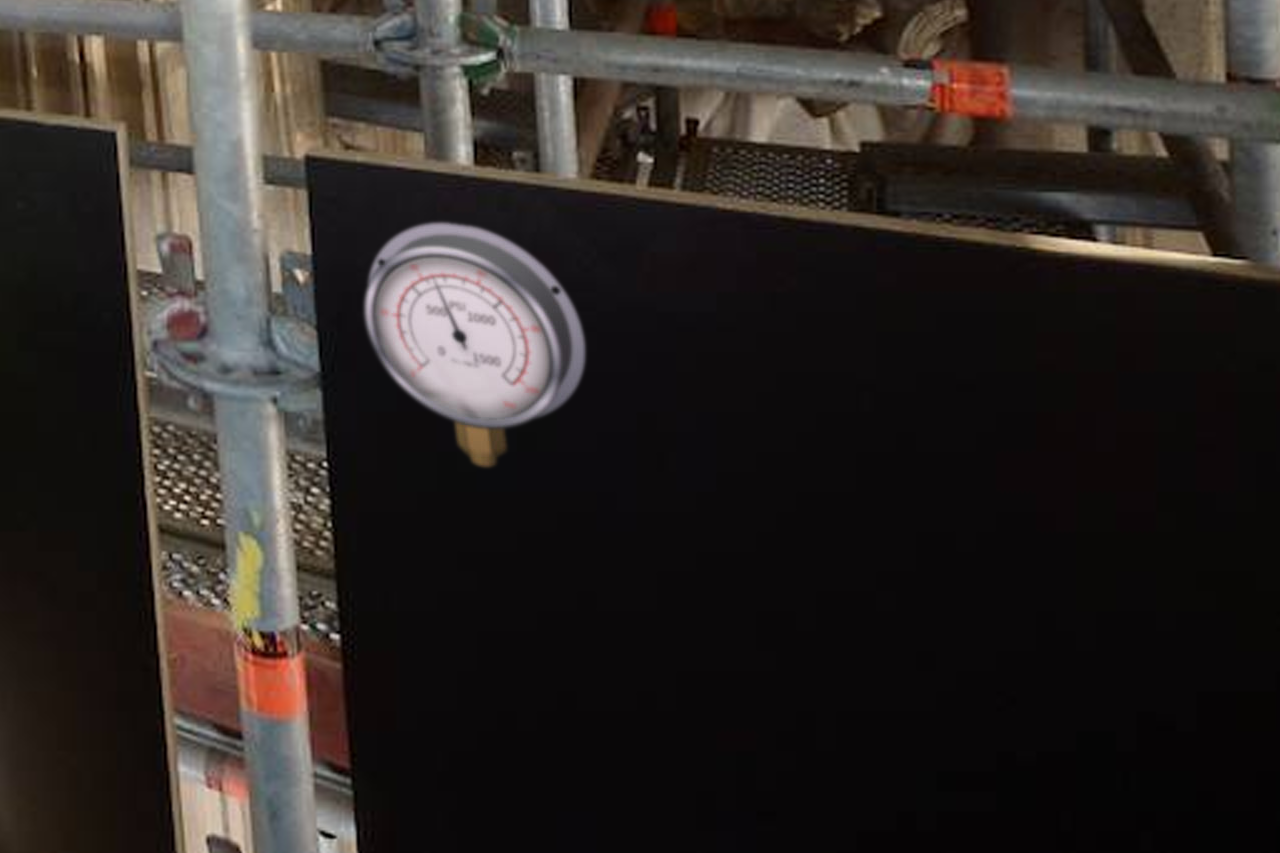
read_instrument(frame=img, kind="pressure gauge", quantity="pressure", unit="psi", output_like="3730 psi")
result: 650 psi
